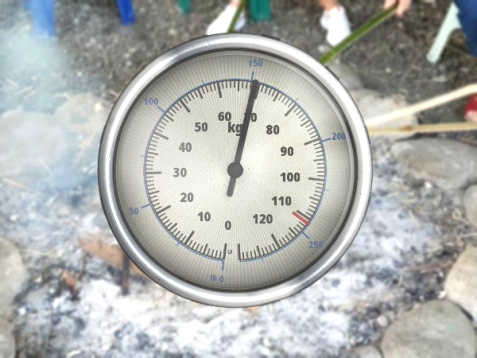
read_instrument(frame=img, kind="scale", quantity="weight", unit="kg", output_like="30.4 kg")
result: 69 kg
